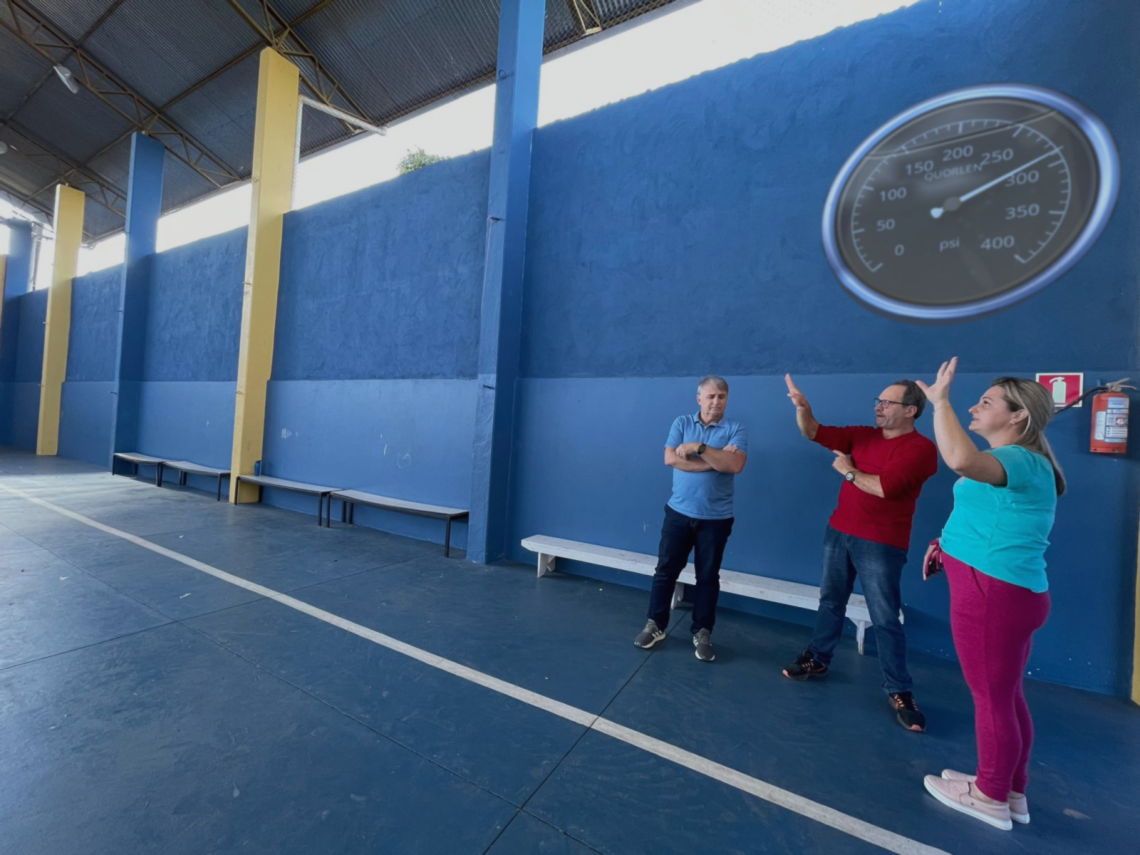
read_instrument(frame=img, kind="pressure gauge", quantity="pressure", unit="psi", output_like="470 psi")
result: 290 psi
